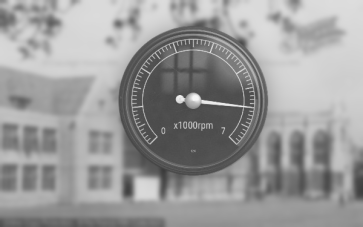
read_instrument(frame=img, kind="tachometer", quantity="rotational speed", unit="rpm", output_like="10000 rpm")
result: 6000 rpm
